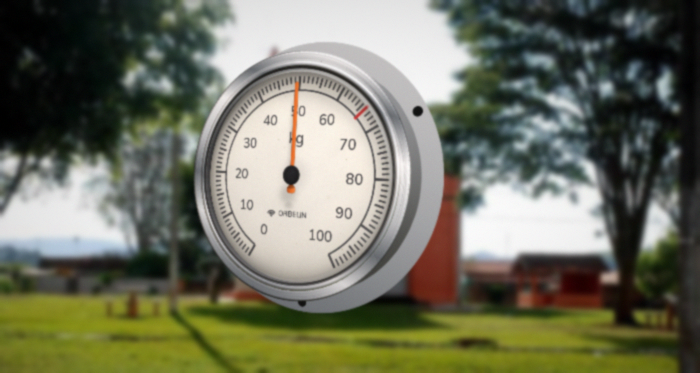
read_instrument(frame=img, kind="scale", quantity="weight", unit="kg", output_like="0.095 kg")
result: 50 kg
